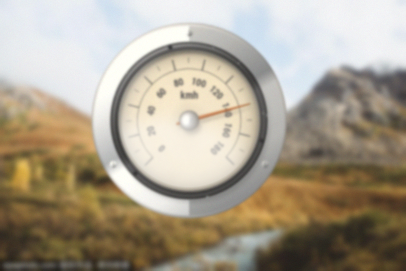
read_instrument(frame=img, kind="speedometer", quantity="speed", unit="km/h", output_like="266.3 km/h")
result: 140 km/h
